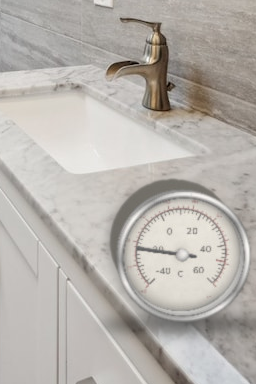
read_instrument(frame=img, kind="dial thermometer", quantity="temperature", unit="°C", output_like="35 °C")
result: -20 °C
